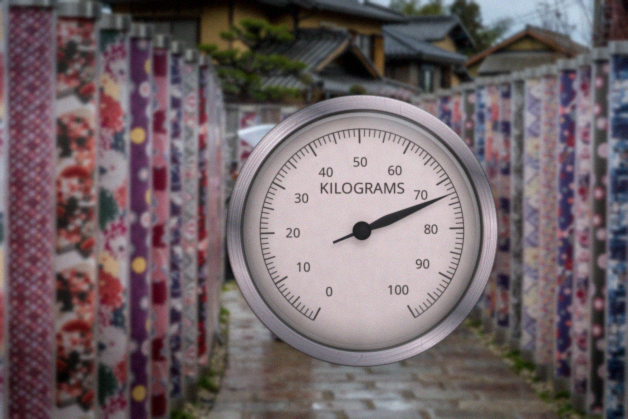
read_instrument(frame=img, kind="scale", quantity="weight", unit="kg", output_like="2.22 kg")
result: 73 kg
